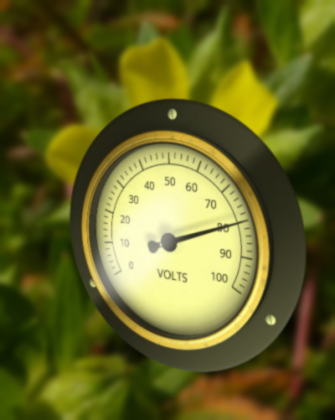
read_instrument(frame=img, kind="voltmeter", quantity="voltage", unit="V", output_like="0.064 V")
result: 80 V
